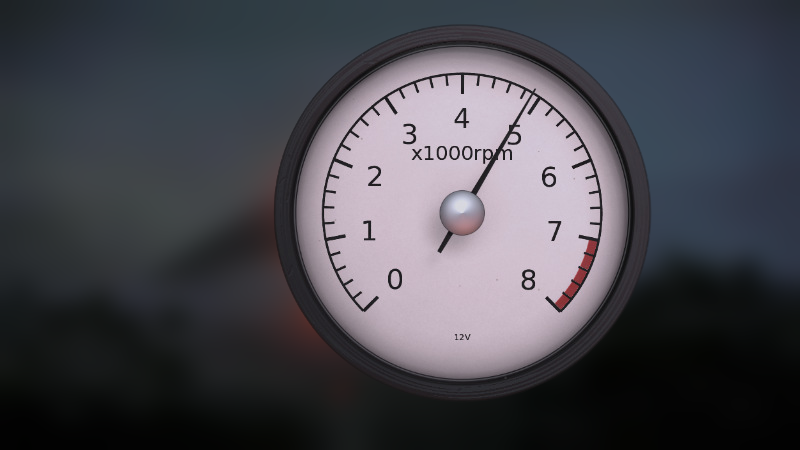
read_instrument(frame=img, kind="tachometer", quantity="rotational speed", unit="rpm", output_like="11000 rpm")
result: 4900 rpm
